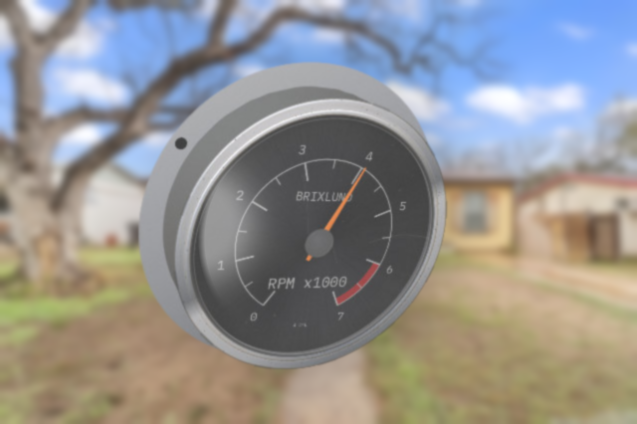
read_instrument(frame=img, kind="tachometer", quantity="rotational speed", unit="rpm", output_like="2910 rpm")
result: 4000 rpm
